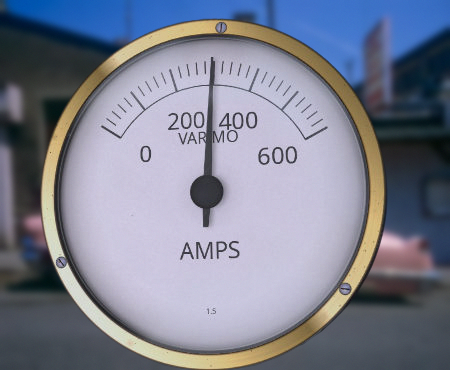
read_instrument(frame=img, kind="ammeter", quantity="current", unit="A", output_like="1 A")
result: 300 A
